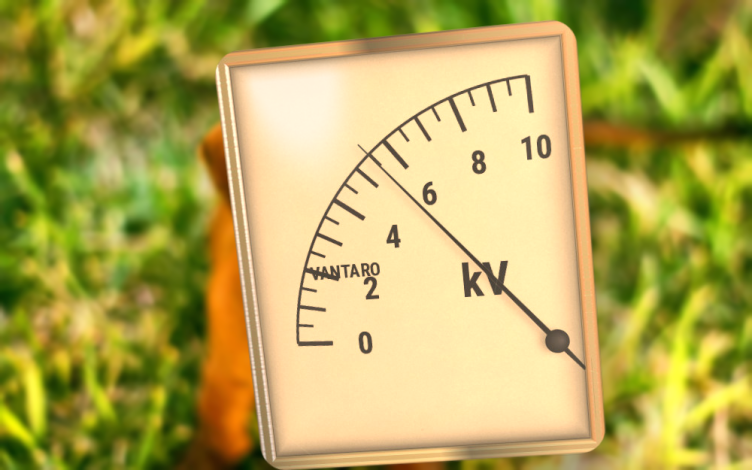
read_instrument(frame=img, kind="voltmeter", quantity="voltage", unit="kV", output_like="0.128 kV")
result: 5.5 kV
